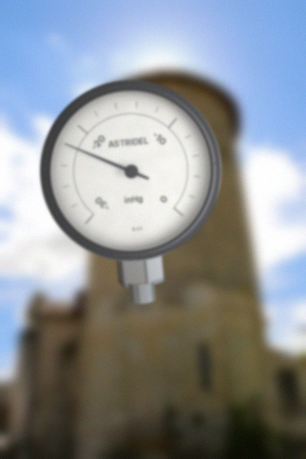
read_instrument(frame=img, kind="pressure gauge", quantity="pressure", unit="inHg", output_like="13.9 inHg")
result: -22 inHg
